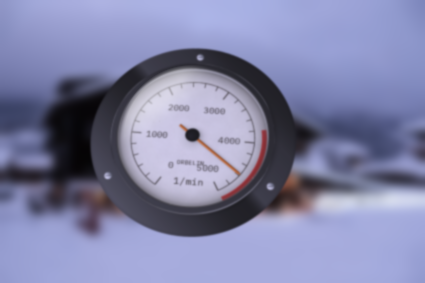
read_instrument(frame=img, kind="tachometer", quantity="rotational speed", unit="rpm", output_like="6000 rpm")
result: 4600 rpm
